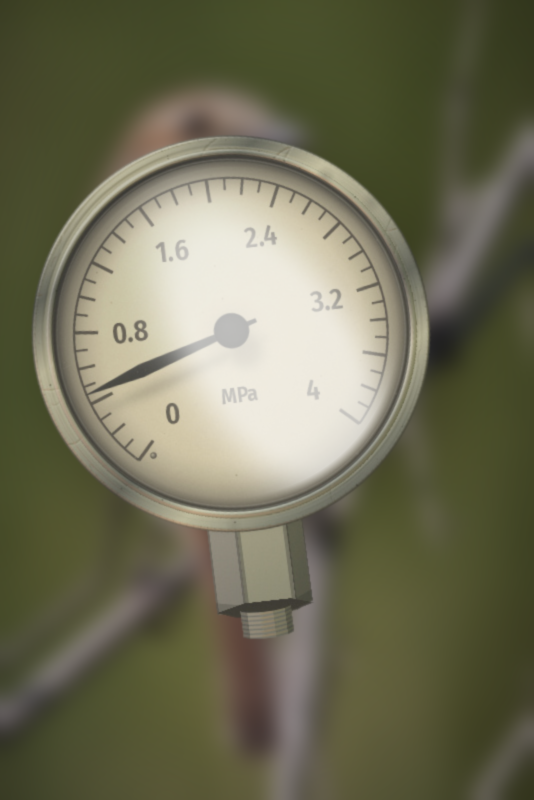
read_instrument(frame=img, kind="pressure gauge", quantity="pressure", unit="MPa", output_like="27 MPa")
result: 0.45 MPa
